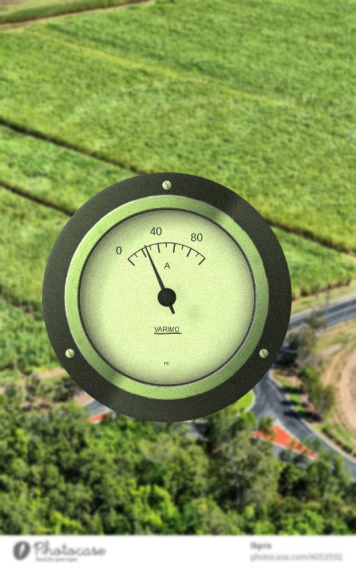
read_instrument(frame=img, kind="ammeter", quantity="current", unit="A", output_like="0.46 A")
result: 25 A
